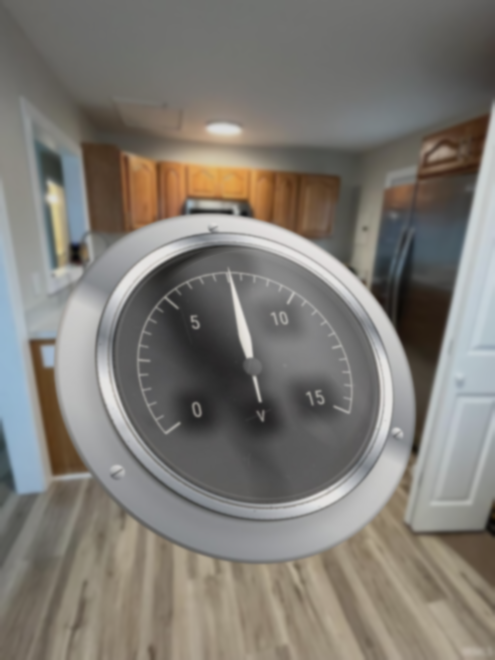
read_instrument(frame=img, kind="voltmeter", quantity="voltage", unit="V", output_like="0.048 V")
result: 7.5 V
